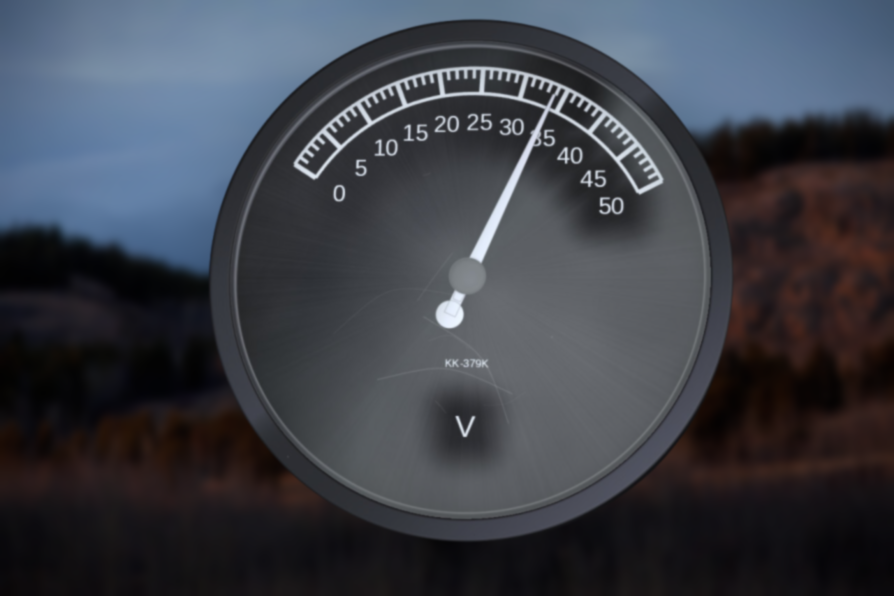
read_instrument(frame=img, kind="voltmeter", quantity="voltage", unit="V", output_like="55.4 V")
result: 34 V
